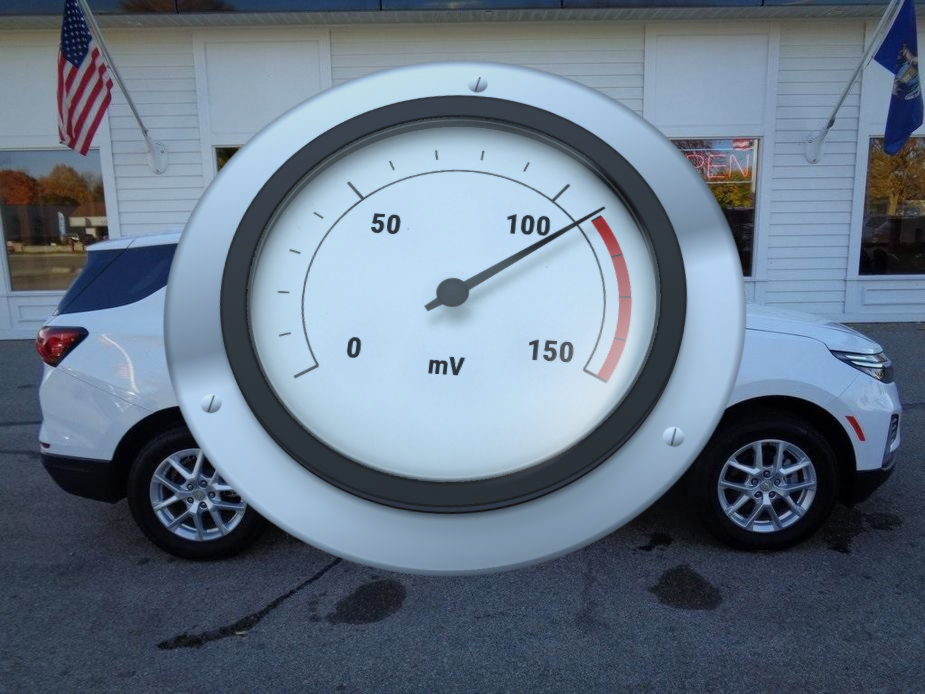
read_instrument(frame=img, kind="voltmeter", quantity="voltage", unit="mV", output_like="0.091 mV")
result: 110 mV
